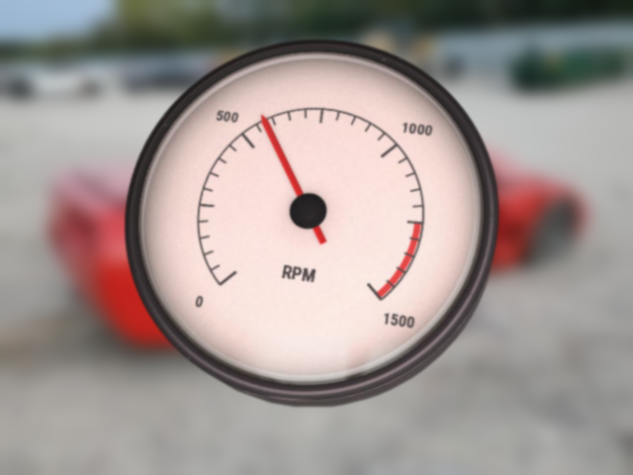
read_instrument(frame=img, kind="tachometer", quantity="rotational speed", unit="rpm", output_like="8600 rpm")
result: 575 rpm
